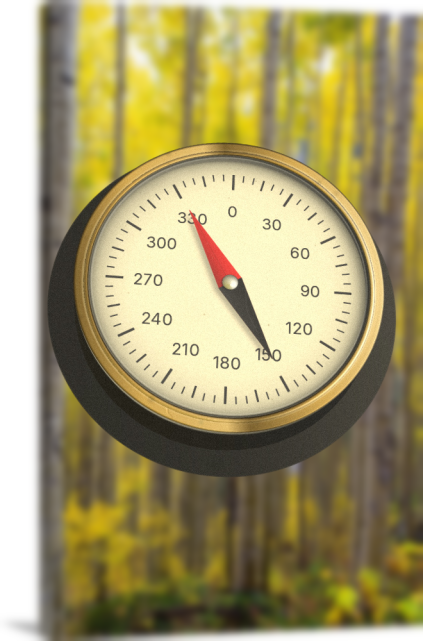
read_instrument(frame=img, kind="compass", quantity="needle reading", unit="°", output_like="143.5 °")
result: 330 °
